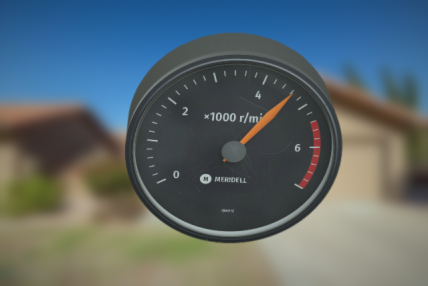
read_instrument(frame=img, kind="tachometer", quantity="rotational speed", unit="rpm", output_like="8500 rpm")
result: 4600 rpm
